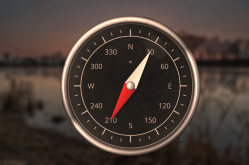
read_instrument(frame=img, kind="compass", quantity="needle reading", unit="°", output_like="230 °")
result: 210 °
